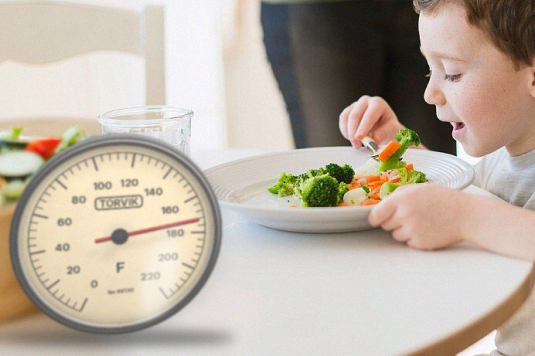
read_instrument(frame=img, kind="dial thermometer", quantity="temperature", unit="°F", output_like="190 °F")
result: 172 °F
